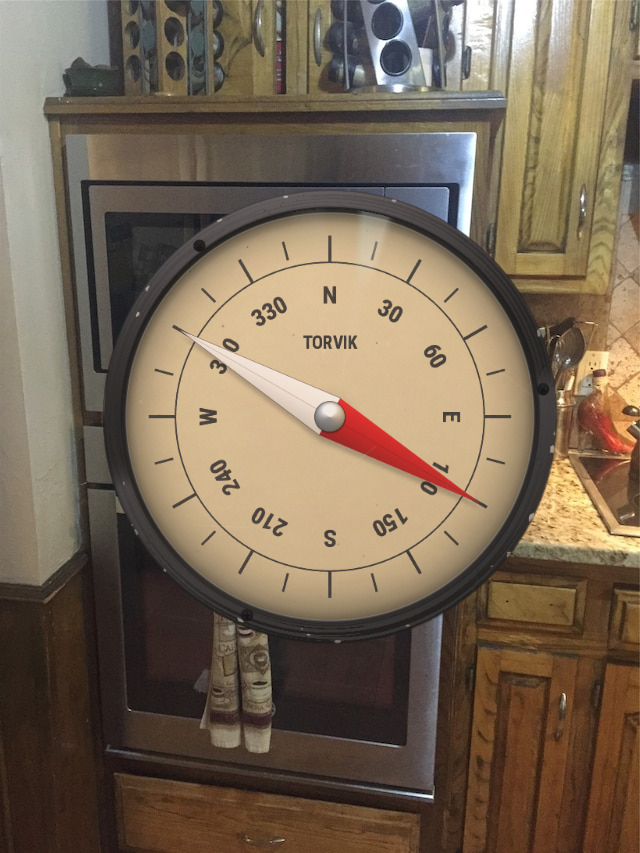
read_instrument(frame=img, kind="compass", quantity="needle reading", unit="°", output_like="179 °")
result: 120 °
